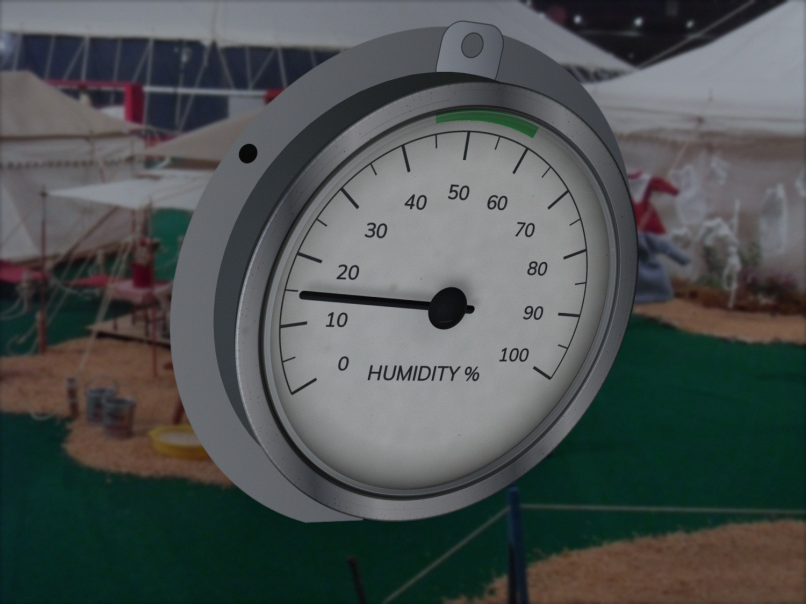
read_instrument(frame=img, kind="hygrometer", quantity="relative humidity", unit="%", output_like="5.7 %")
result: 15 %
